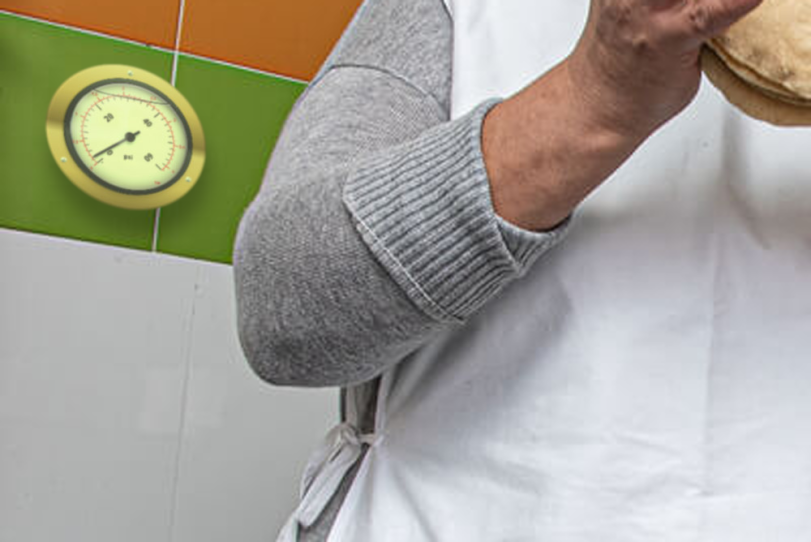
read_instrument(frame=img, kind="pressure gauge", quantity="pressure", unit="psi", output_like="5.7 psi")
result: 2 psi
